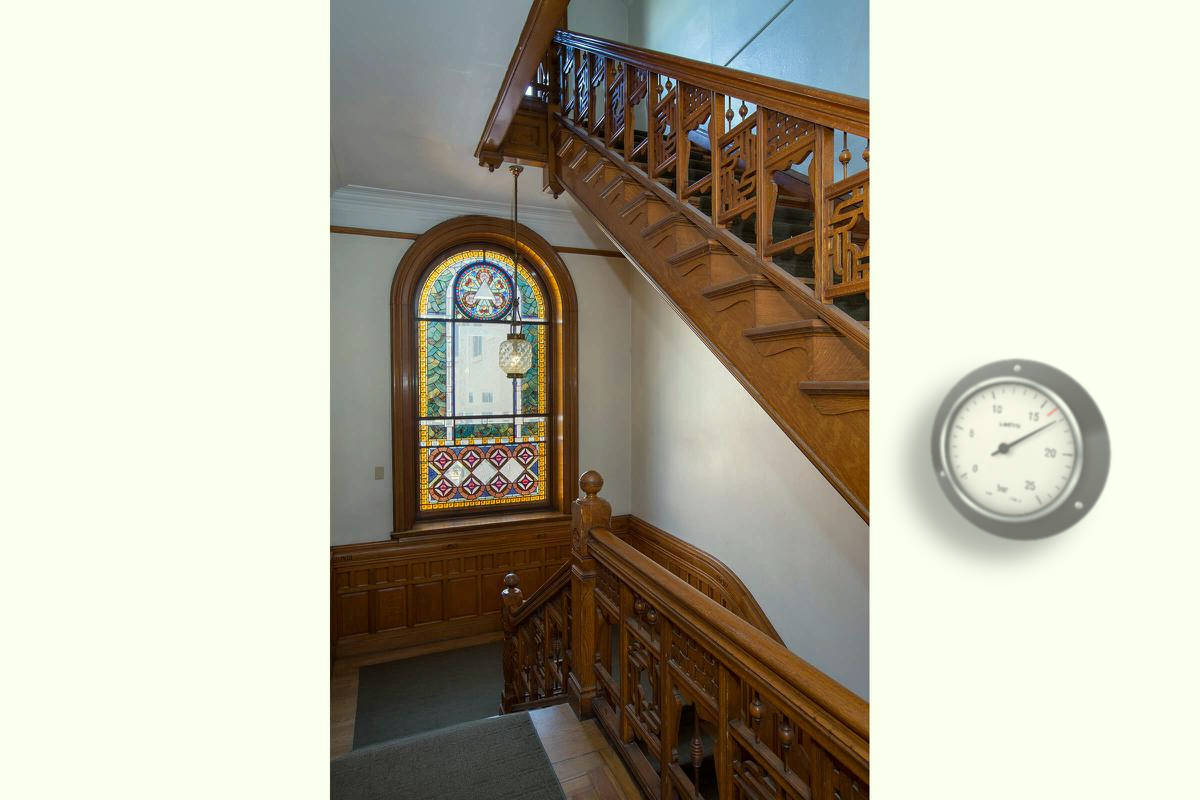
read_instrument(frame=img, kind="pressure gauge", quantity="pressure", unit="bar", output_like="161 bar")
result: 17 bar
